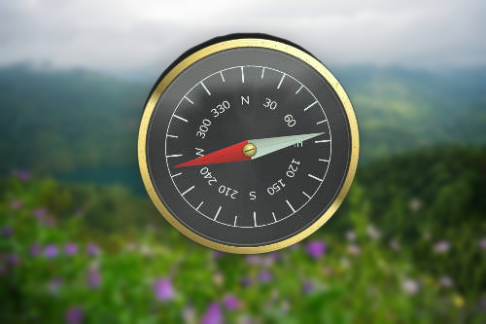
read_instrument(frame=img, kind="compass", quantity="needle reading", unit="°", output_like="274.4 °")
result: 262.5 °
